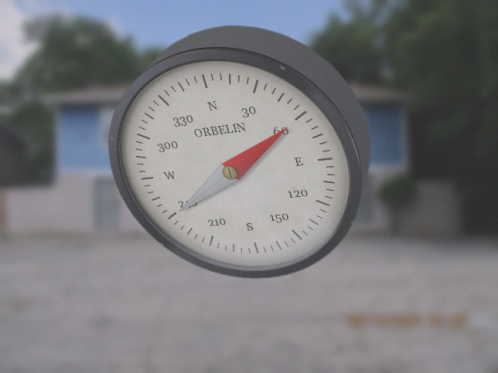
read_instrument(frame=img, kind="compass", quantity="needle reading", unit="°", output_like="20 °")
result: 60 °
